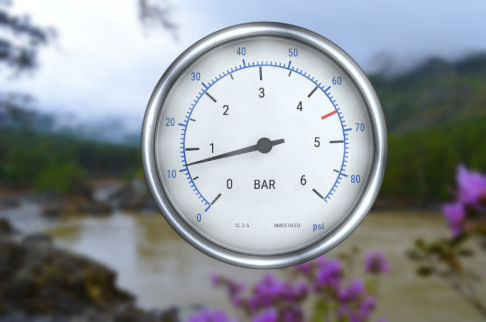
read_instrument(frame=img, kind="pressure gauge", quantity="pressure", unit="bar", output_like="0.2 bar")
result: 0.75 bar
